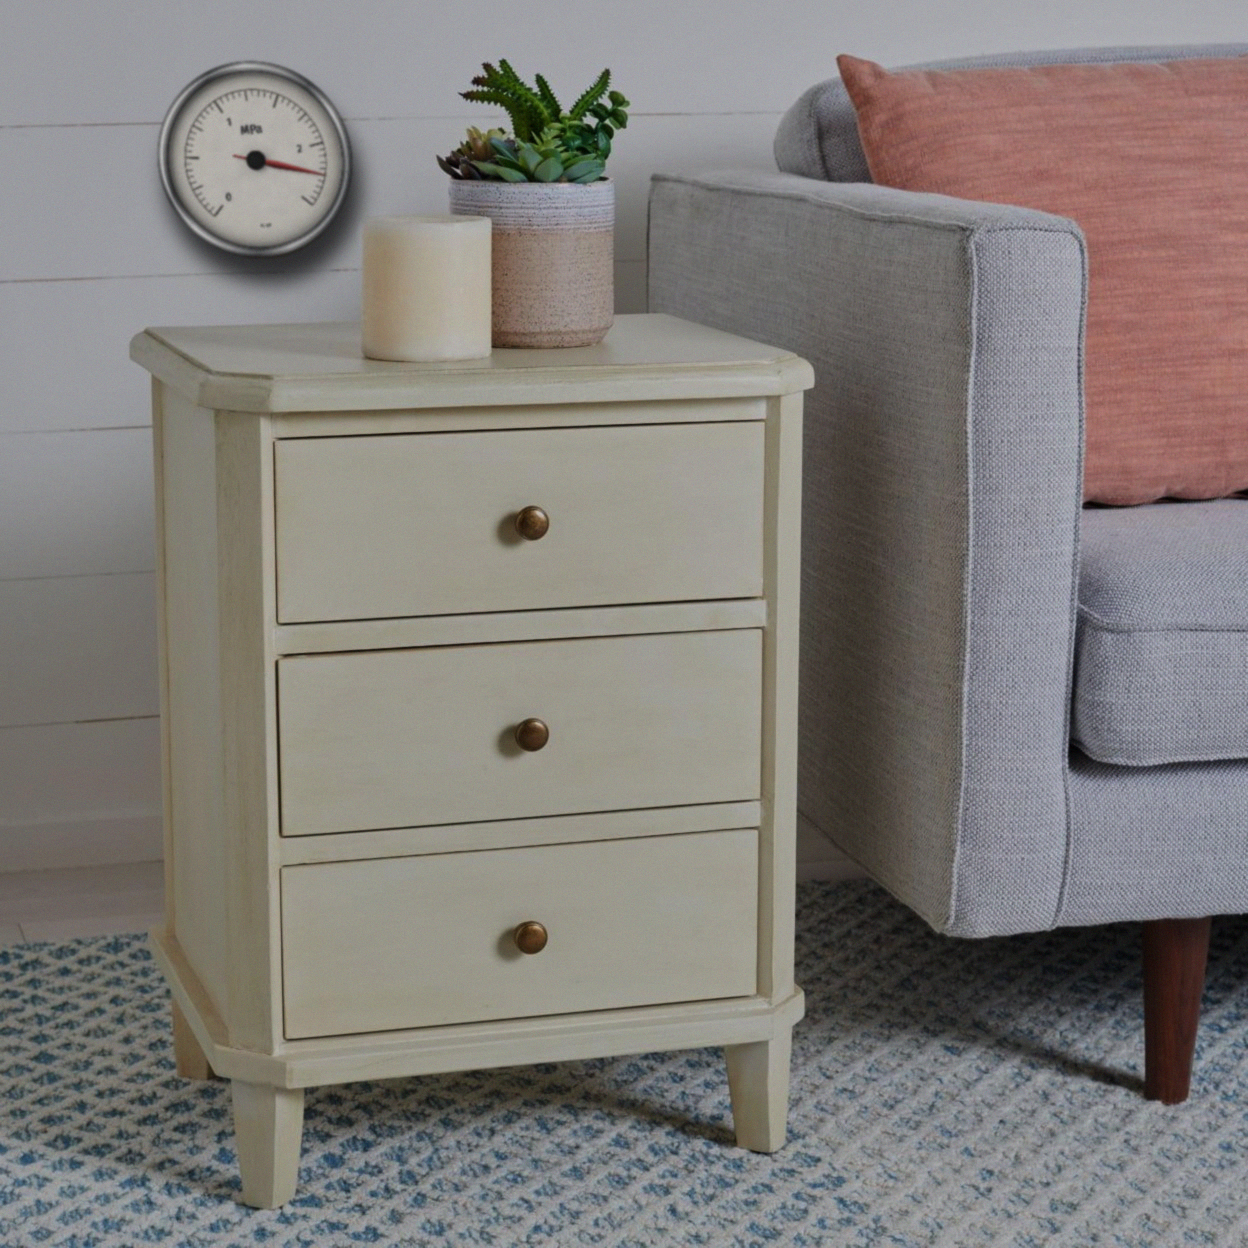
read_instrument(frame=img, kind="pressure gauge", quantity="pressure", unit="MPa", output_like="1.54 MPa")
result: 2.25 MPa
